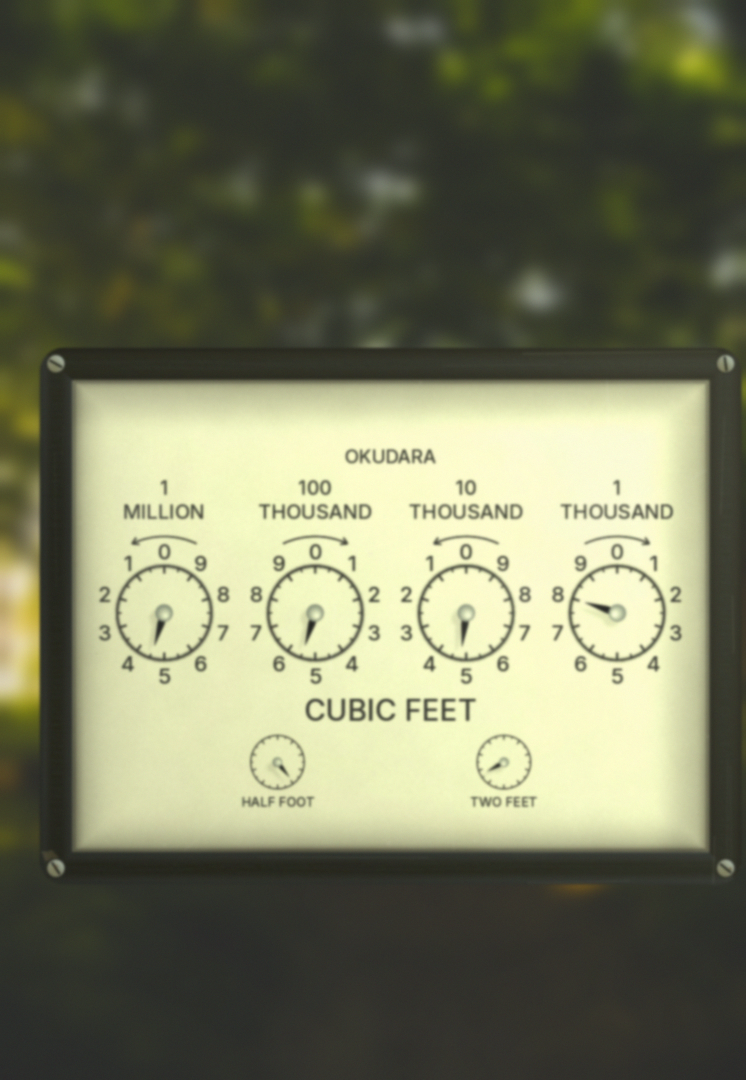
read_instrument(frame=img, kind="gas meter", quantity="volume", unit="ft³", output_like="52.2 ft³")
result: 454800 ft³
